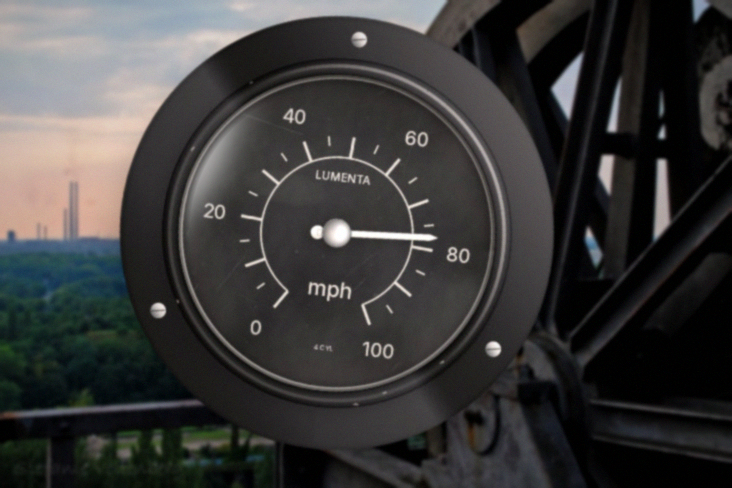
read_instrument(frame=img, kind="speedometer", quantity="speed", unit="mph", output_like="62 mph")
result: 77.5 mph
